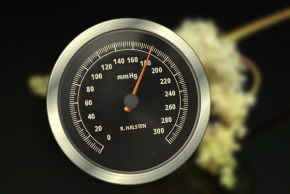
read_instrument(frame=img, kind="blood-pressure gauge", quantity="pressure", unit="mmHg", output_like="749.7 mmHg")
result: 180 mmHg
